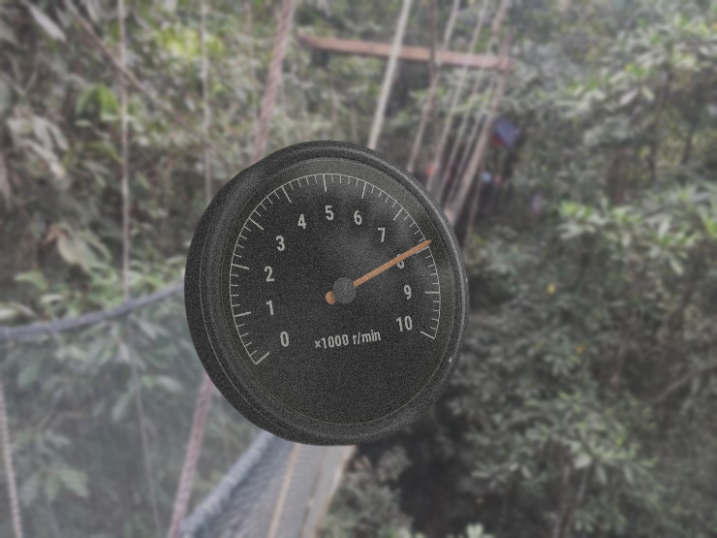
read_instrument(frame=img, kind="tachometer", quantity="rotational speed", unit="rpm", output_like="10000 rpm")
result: 7900 rpm
